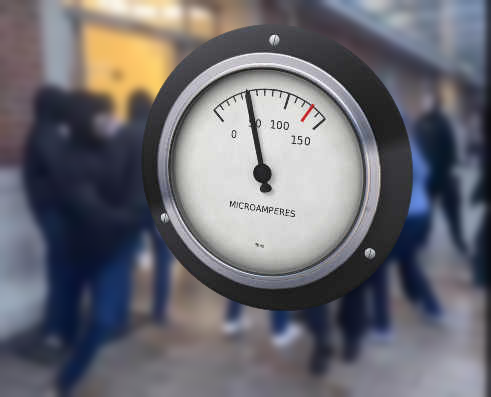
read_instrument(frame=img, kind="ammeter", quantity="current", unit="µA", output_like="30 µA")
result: 50 µA
